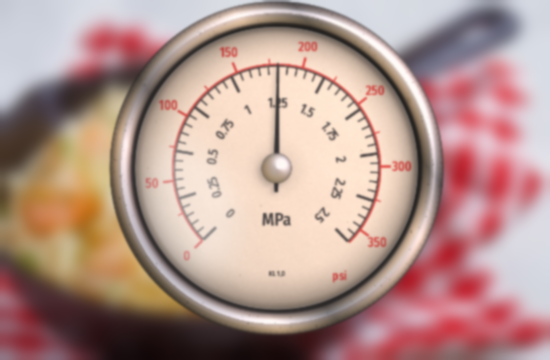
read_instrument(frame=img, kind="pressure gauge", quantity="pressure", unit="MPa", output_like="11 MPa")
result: 1.25 MPa
